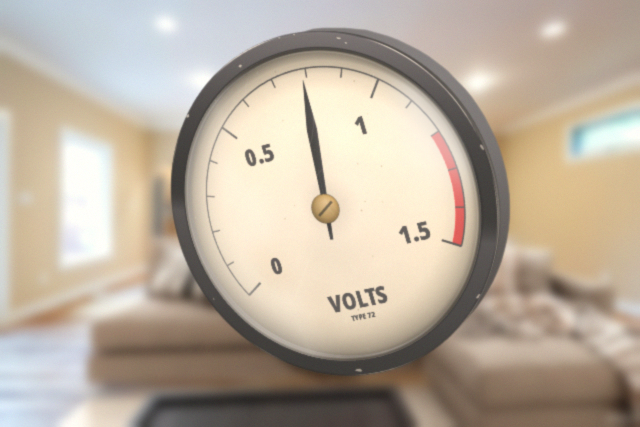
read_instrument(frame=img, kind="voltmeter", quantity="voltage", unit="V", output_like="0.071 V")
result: 0.8 V
